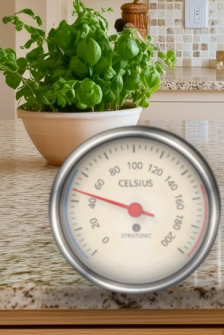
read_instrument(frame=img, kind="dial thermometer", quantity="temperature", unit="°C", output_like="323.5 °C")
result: 48 °C
